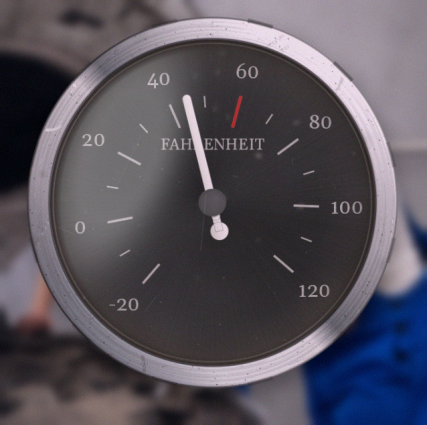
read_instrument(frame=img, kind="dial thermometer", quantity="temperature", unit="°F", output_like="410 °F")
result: 45 °F
